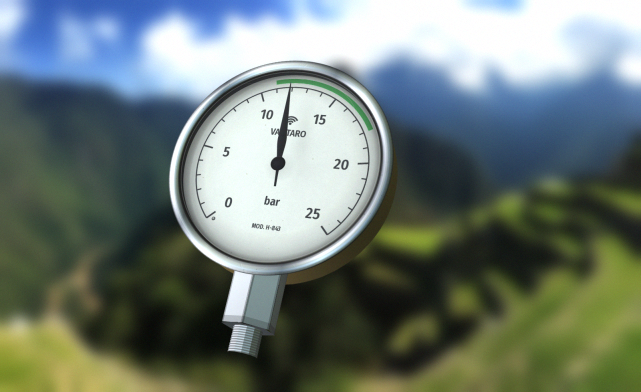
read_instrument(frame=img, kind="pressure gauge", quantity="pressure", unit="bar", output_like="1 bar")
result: 12 bar
